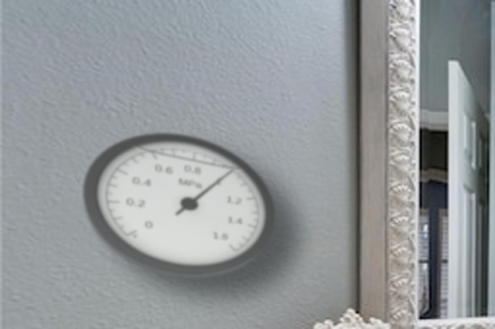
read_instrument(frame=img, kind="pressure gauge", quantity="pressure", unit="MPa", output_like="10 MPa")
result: 1 MPa
